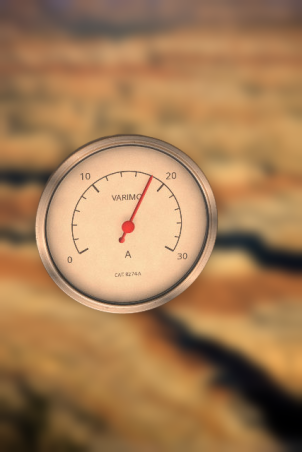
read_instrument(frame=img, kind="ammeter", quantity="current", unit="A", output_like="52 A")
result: 18 A
